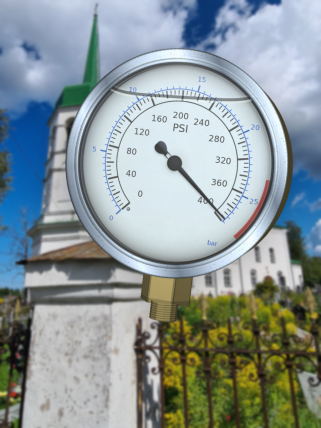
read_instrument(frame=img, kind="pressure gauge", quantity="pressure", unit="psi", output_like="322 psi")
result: 395 psi
